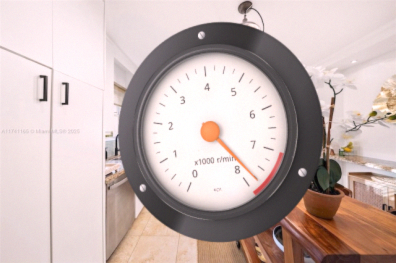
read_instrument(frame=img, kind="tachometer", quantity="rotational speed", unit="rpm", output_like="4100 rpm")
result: 7750 rpm
